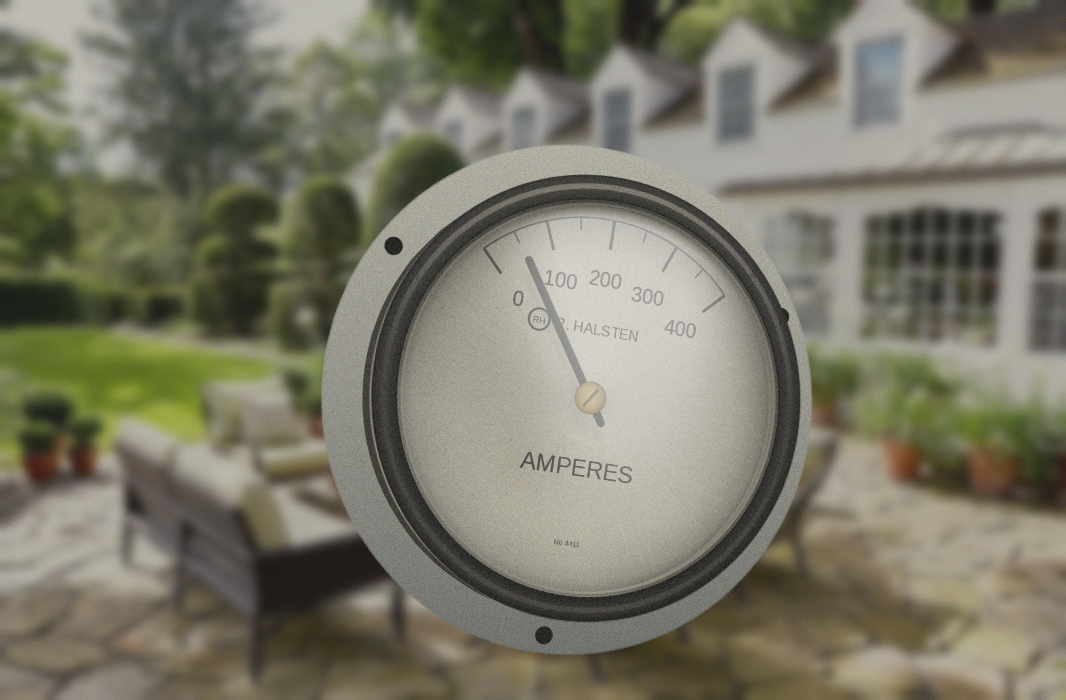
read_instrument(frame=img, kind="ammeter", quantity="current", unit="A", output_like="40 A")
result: 50 A
